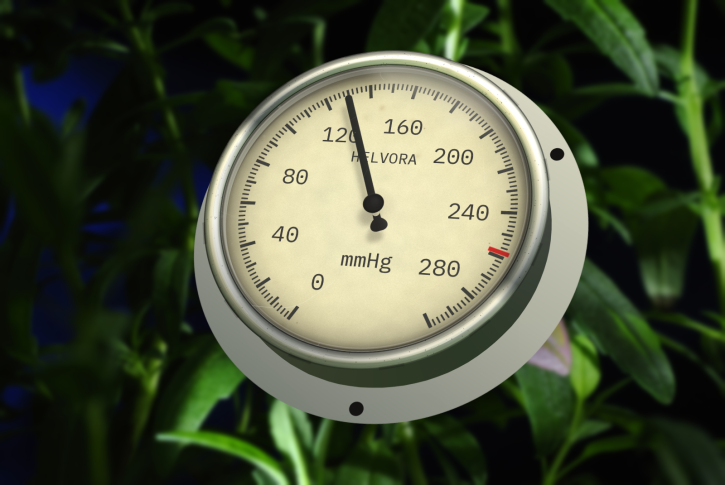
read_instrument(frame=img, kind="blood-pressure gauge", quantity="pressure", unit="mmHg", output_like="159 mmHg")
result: 130 mmHg
